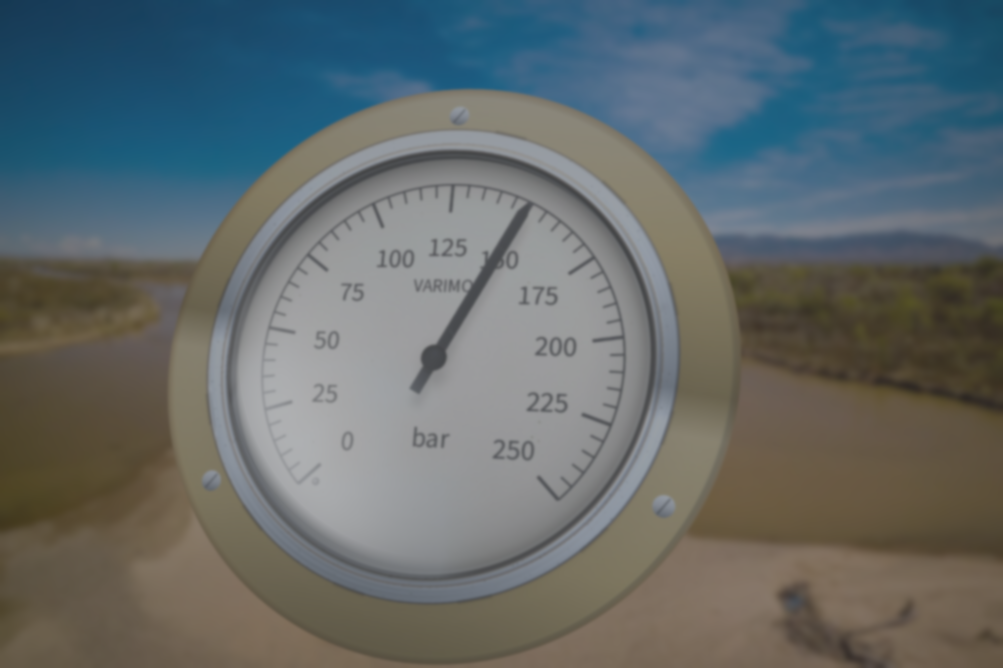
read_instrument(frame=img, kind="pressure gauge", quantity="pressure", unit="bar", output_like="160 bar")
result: 150 bar
